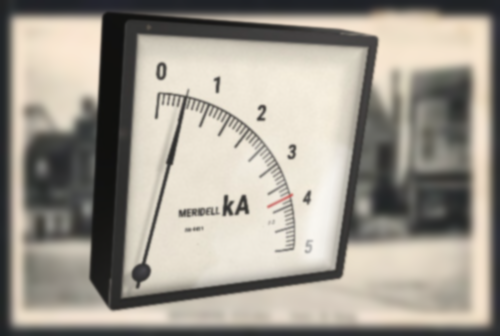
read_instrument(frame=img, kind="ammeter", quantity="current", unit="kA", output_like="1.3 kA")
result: 0.5 kA
